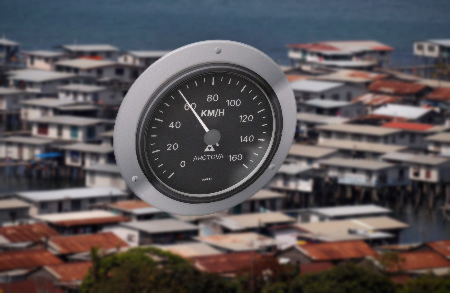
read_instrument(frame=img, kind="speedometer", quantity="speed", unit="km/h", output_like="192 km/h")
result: 60 km/h
